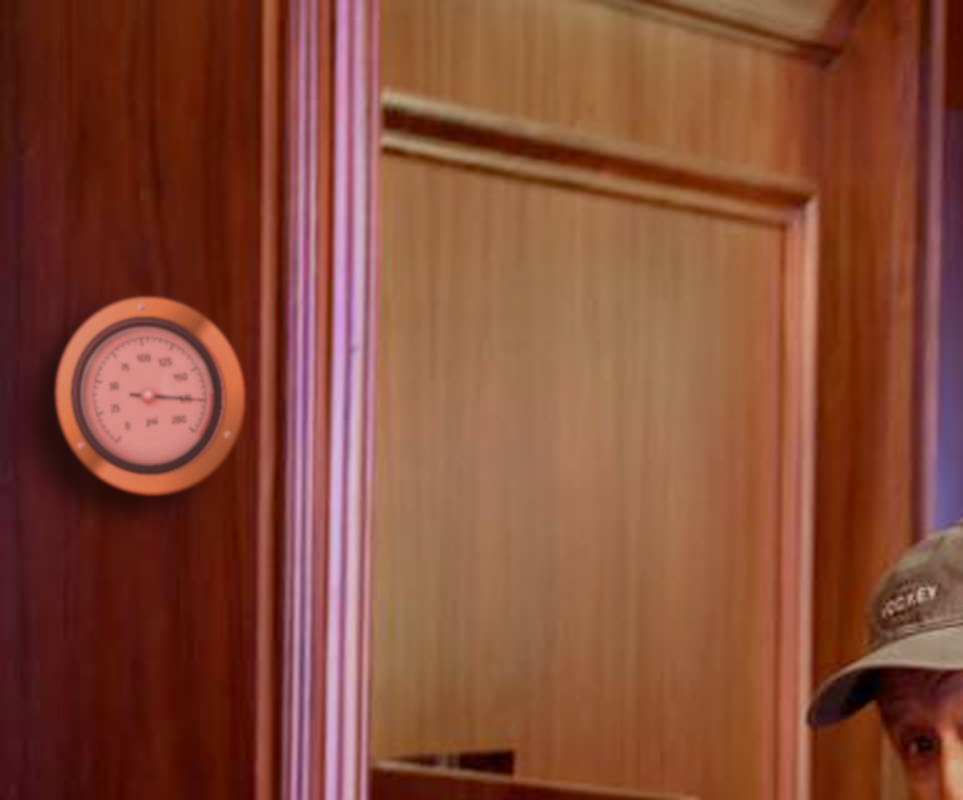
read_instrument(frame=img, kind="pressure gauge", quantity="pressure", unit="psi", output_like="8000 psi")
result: 175 psi
